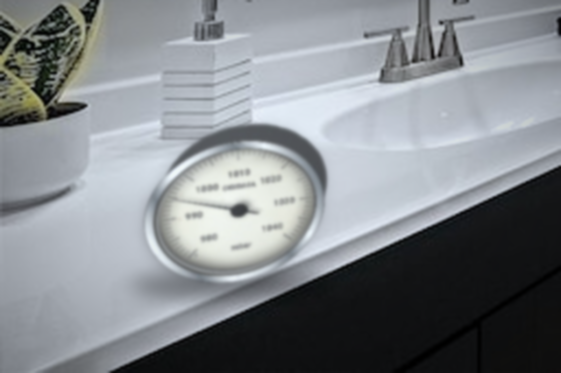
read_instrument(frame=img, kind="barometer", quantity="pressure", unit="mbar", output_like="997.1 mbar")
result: 995 mbar
